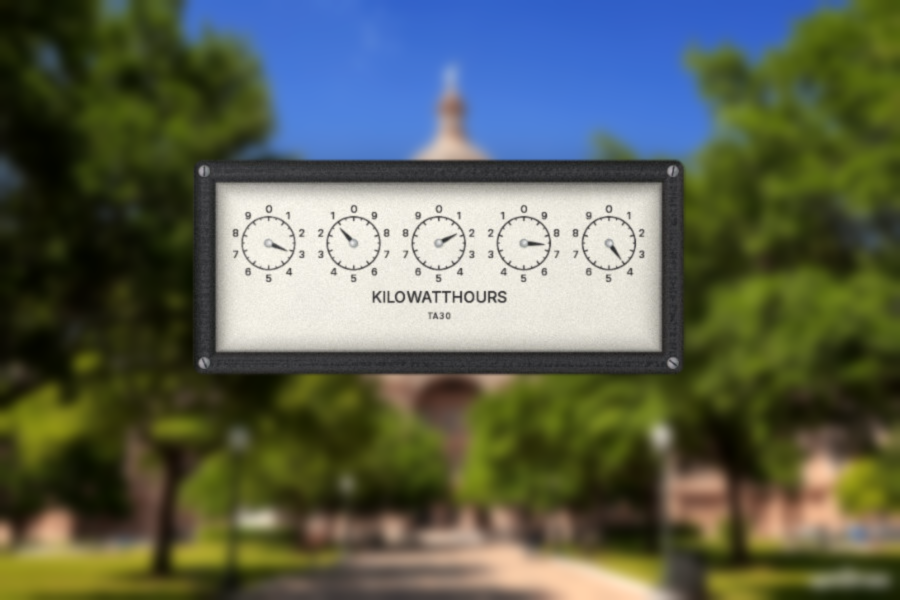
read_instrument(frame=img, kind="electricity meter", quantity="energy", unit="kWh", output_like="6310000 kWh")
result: 31174 kWh
